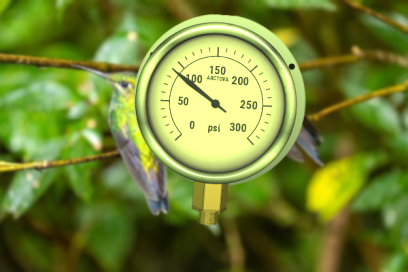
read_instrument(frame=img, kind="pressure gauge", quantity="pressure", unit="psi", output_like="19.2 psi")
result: 90 psi
